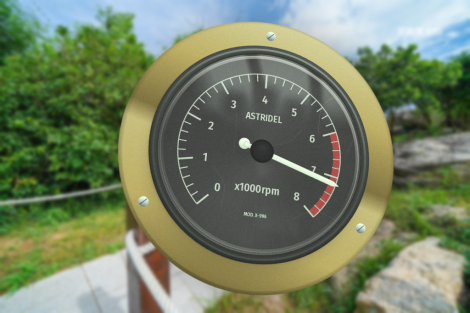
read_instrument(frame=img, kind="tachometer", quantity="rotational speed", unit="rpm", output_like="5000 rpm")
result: 7200 rpm
